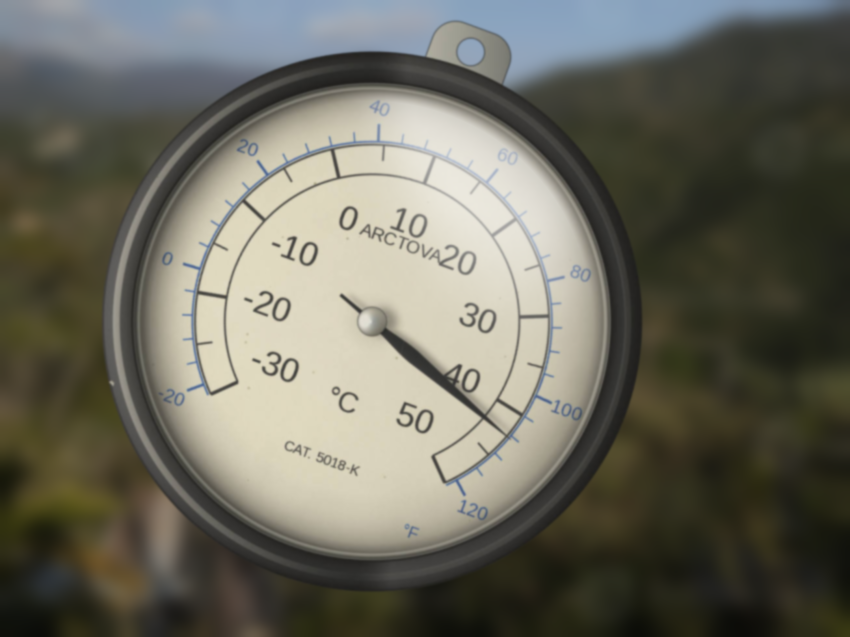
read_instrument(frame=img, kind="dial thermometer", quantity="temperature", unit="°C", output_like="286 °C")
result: 42.5 °C
